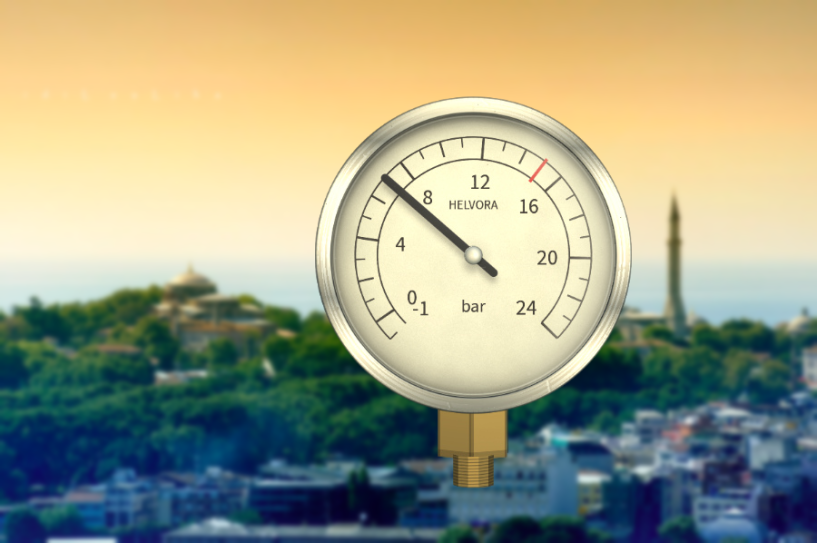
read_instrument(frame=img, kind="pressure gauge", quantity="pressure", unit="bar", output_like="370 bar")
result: 7 bar
